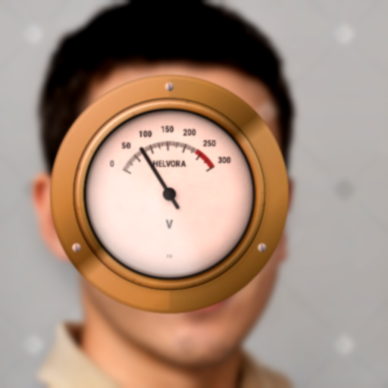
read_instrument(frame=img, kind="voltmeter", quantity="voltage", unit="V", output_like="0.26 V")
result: 75 V
